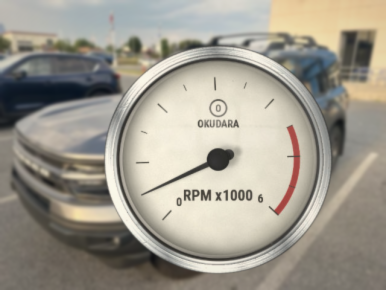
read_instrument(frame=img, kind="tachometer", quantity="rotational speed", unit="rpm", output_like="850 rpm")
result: 500 rpm
